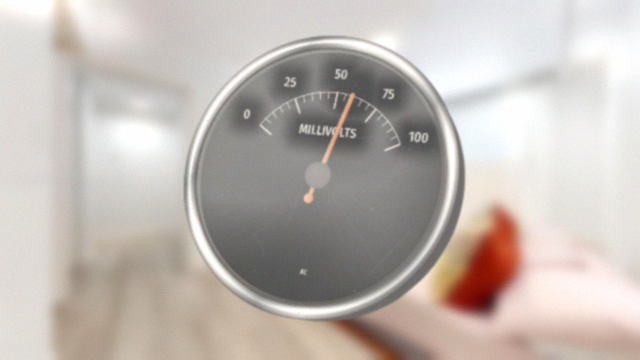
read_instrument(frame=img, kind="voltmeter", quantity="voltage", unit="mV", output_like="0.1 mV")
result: 60 mV
